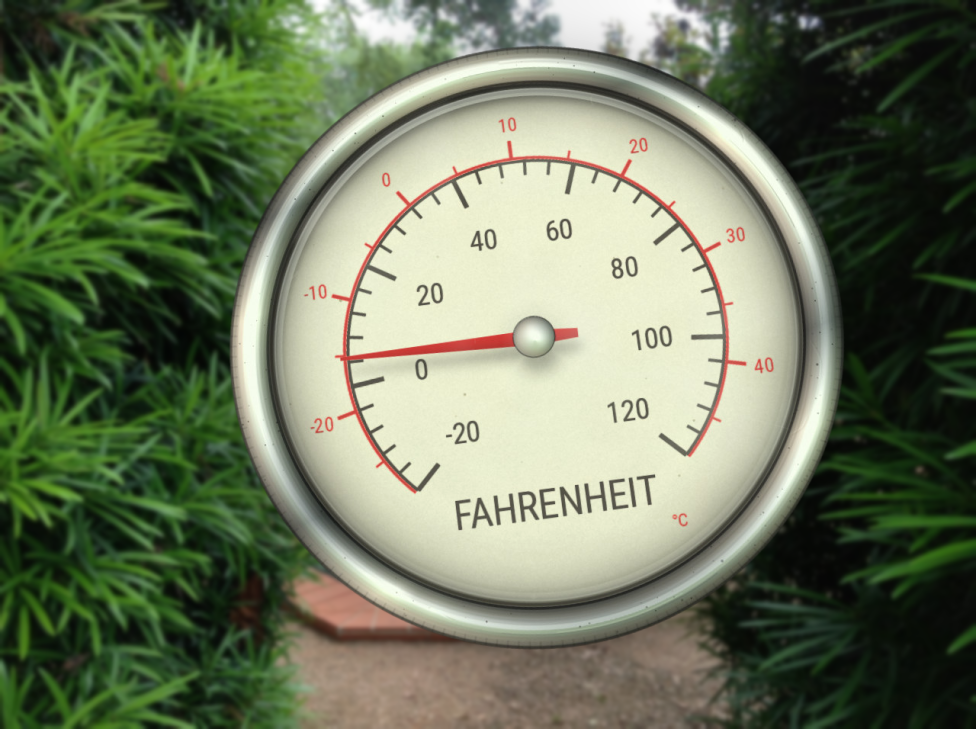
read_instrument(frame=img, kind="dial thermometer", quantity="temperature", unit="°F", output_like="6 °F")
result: 4 °F
